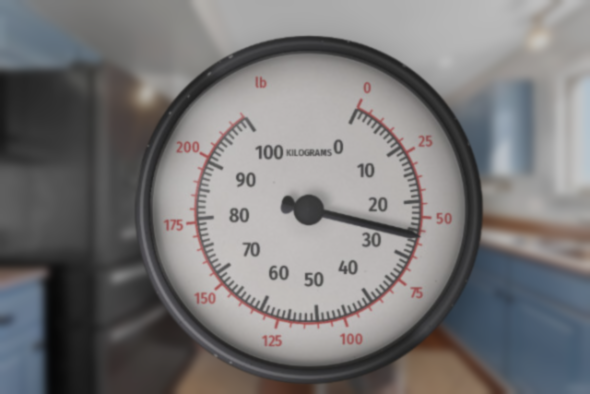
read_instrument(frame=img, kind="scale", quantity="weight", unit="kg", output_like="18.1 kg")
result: 26 kg
